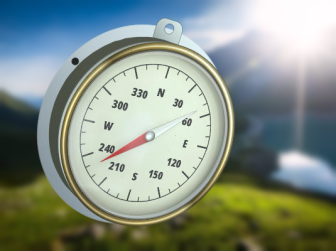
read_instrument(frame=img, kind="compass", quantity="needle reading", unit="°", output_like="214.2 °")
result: 230 °
